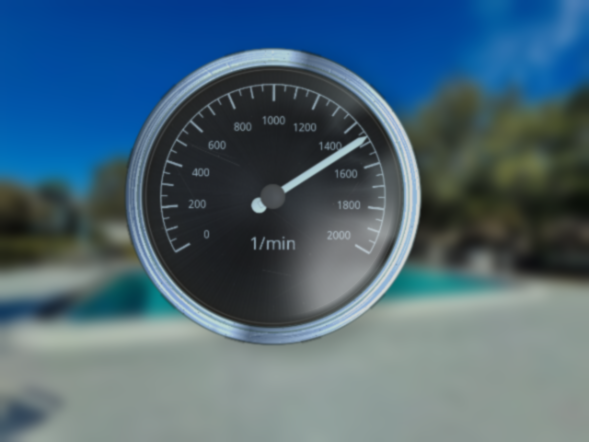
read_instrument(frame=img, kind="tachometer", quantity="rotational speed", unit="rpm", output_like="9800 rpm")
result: 1475 rpm
